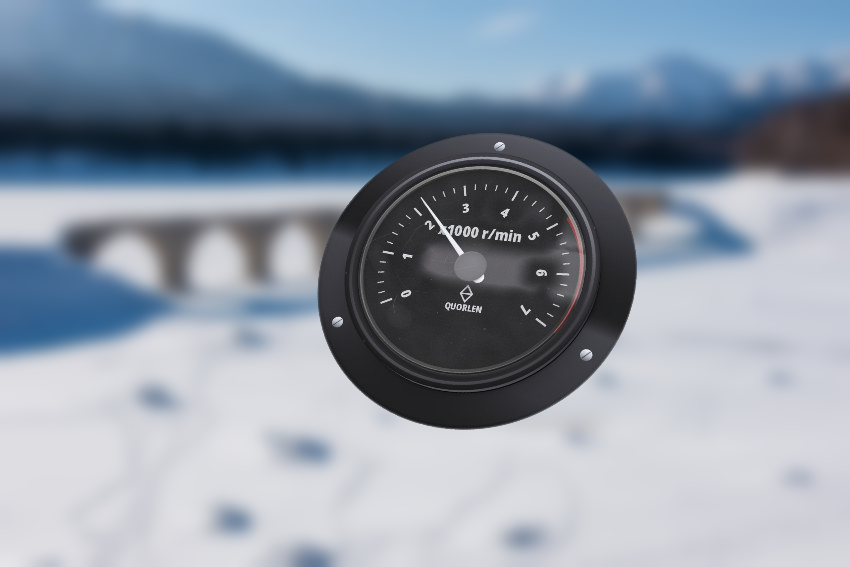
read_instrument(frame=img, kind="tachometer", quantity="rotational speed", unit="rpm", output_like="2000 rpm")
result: 2200 rpm
